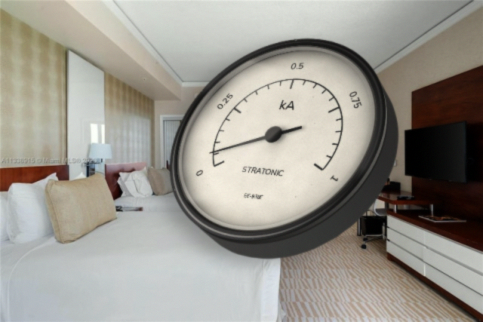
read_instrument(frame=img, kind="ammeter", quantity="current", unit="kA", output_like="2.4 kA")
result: 0.05 kA
